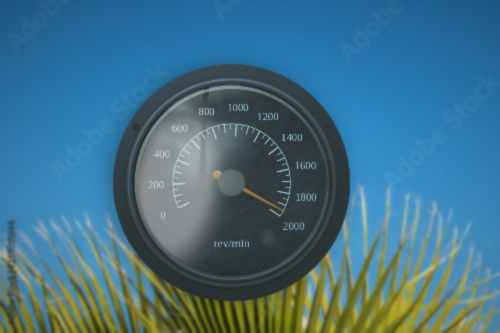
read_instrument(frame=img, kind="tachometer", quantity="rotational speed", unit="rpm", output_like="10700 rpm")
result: 1950 rpm
